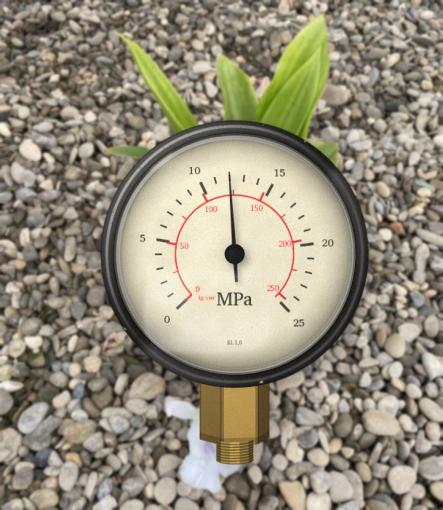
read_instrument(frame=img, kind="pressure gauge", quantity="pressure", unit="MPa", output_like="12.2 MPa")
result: 12 MPa
